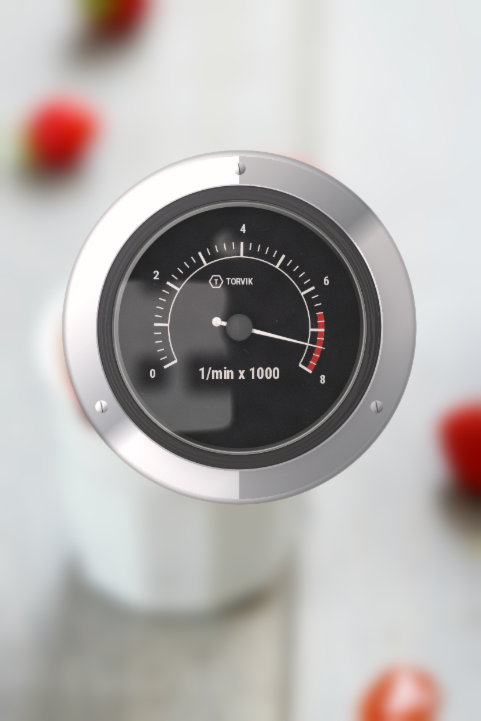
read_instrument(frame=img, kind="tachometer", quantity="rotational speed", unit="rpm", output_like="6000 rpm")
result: 7400 rpm
